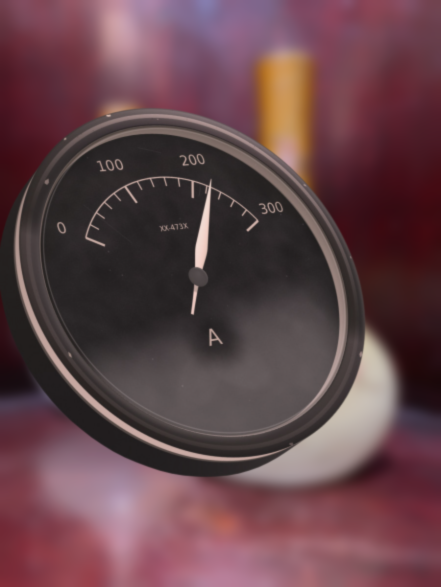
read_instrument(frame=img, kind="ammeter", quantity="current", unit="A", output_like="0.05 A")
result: 220 A
